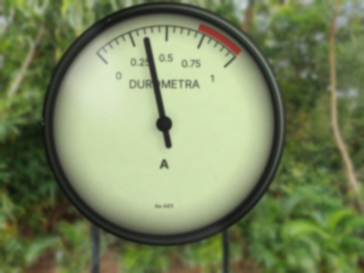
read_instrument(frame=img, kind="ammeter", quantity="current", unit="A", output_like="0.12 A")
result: 0.35 A
